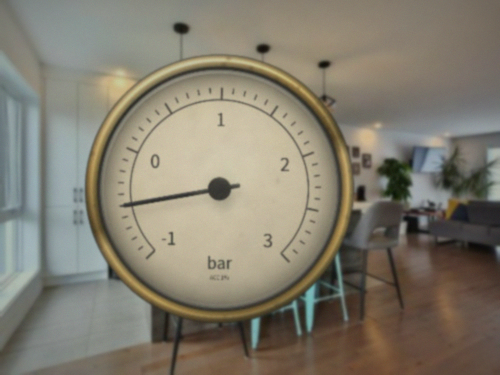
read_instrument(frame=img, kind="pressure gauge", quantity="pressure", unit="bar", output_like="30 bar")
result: -0.5 bar
